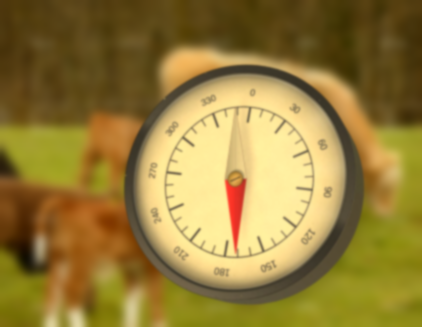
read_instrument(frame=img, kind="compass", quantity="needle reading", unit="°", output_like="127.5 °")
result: 170 °
